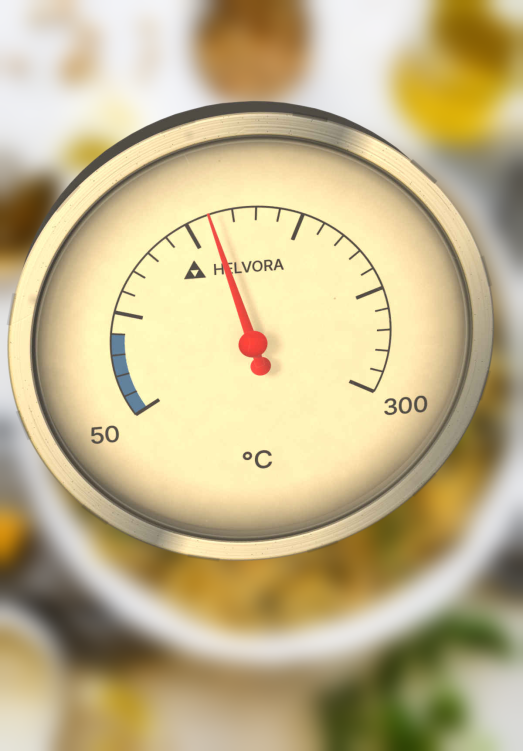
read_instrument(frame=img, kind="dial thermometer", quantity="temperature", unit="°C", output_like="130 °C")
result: 160 °C
